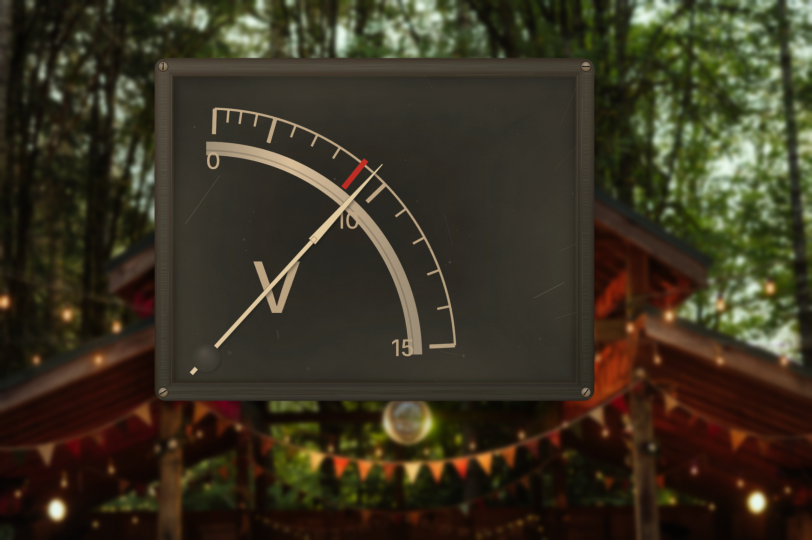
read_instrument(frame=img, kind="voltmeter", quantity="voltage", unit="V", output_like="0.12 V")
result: 9.5 V
